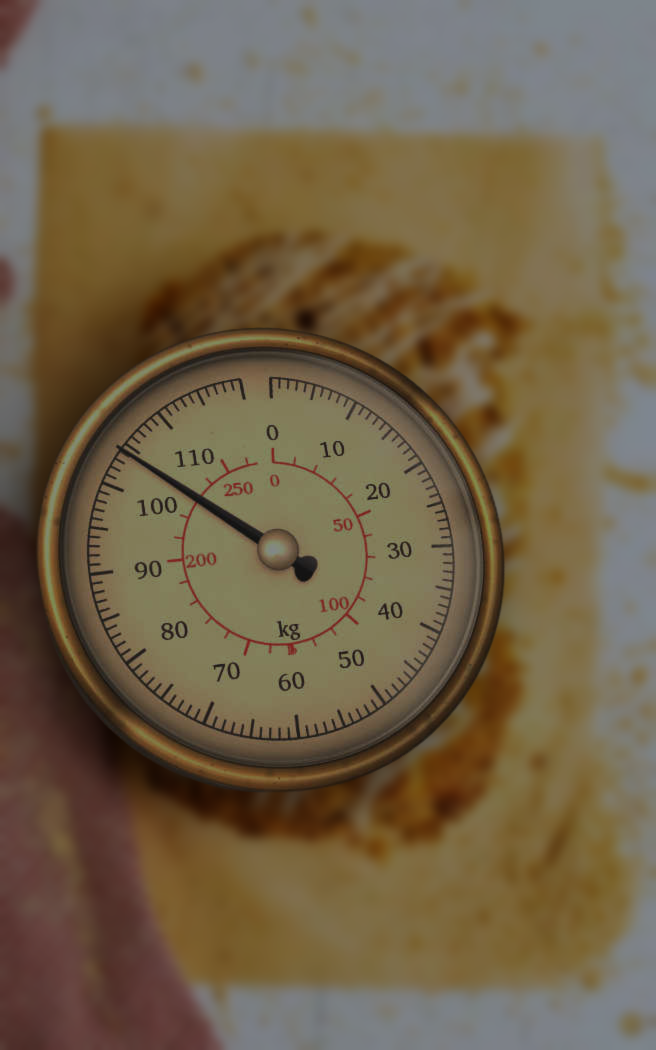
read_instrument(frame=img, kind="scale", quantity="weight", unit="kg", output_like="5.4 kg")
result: 104 kg
